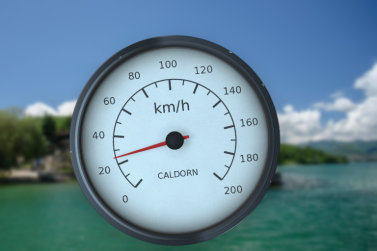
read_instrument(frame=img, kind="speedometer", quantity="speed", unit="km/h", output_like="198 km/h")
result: 25 km/h
